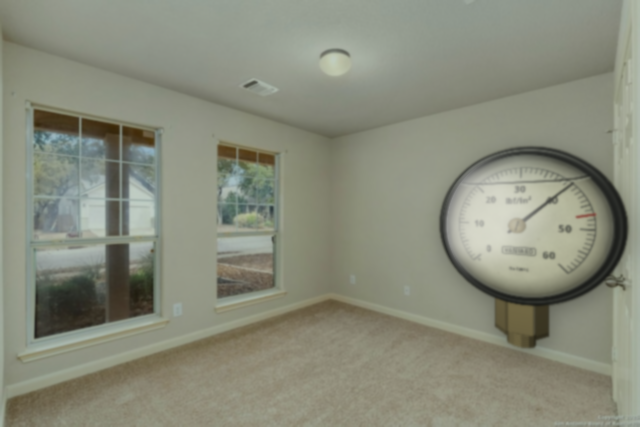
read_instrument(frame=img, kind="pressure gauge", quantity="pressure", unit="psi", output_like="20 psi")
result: 40 psi
